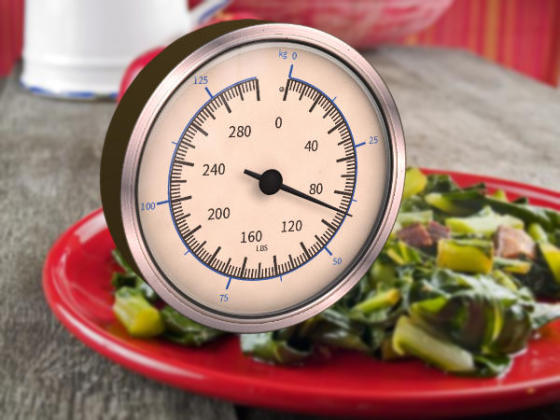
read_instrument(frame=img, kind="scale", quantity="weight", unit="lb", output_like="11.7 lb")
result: 90 lb
